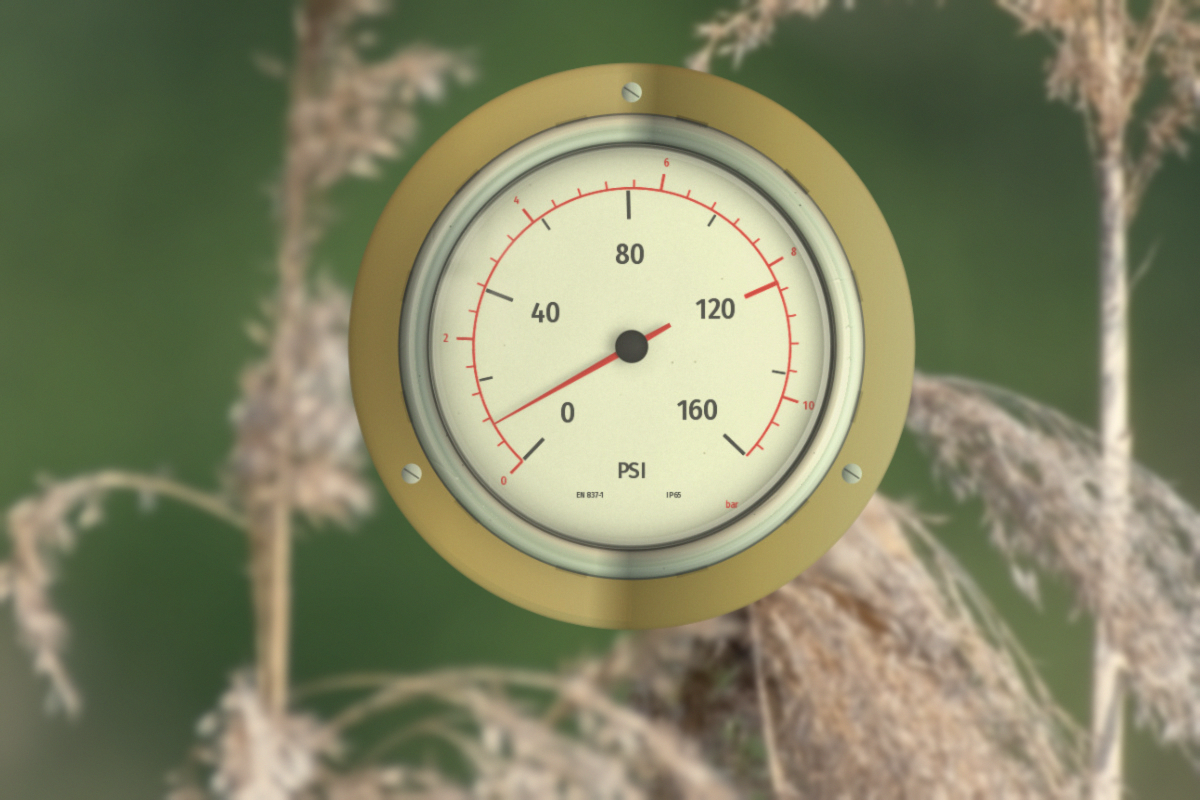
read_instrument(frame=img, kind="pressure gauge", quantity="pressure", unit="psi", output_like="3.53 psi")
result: 10 psi
